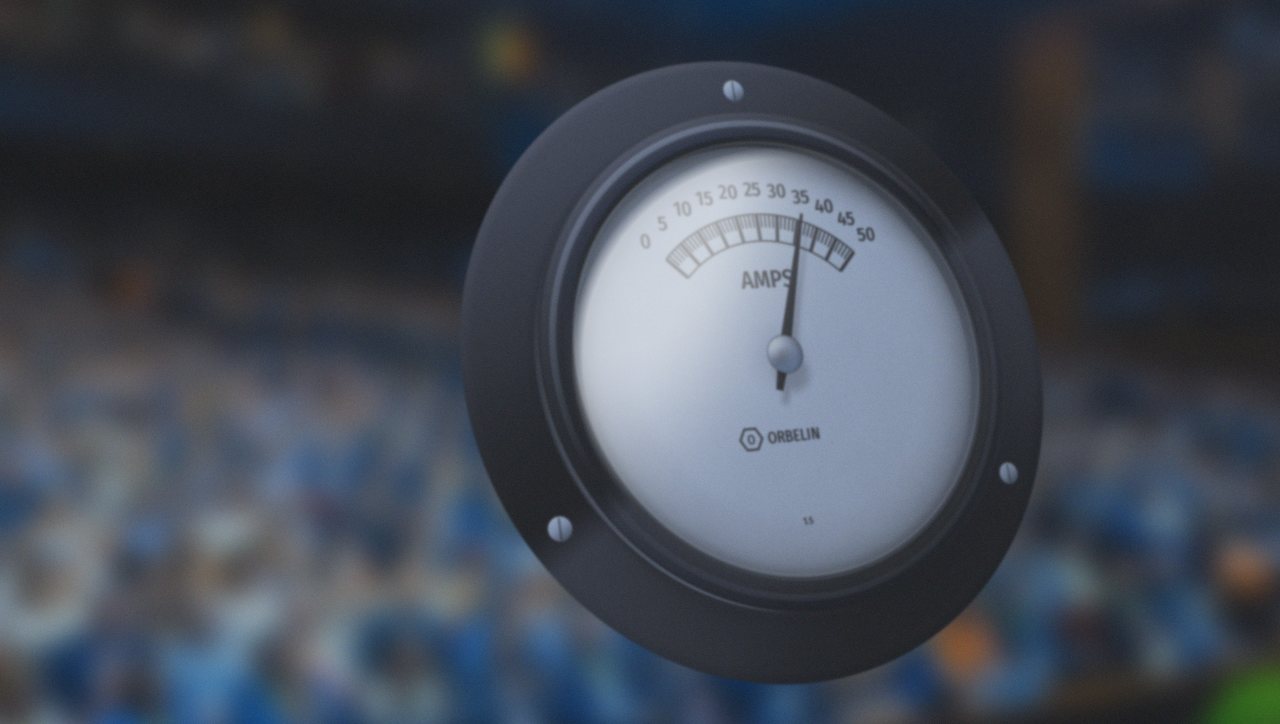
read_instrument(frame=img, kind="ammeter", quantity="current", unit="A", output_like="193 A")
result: 35 A
